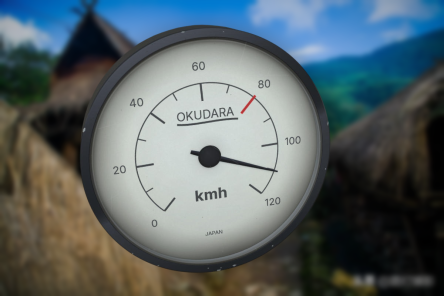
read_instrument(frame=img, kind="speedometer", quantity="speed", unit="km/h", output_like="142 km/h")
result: 110 km/h
